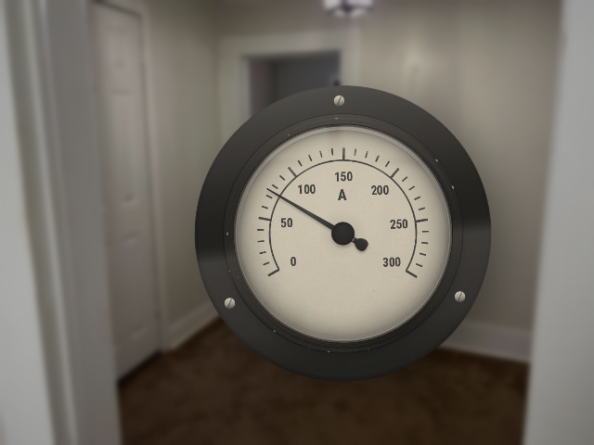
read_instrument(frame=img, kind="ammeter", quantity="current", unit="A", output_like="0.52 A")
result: 75 A
